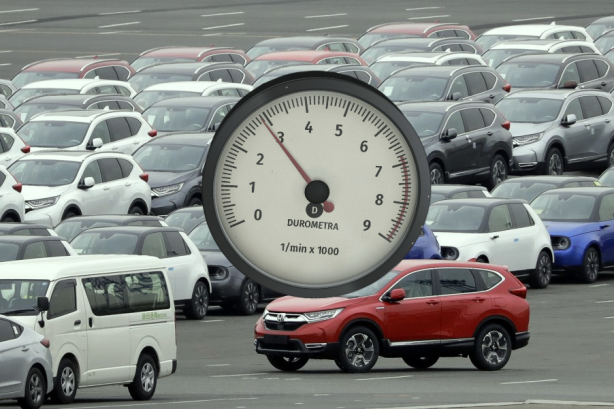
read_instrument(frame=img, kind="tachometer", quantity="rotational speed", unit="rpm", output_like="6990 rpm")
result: 2900 rpm
